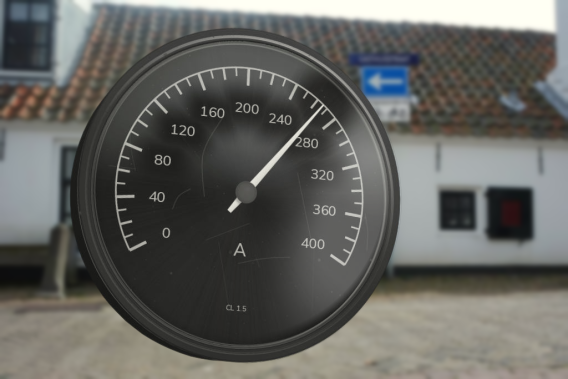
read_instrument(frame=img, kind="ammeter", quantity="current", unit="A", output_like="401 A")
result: 265 A
